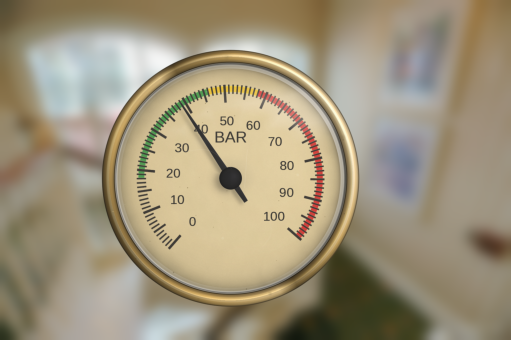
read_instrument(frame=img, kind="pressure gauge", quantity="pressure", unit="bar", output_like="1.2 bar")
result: 39 bar
